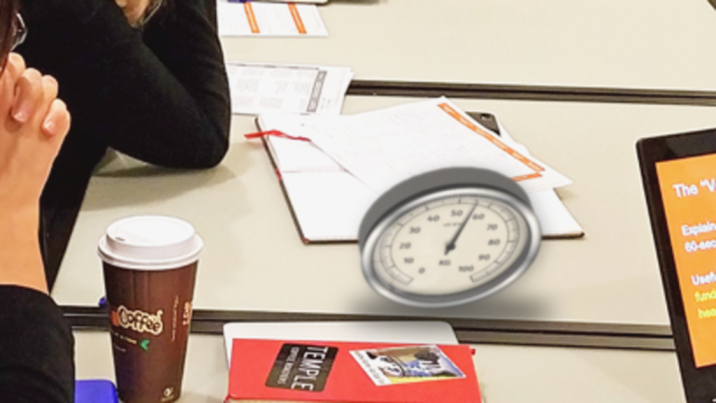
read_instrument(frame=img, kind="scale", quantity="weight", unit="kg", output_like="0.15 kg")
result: 55 kg
